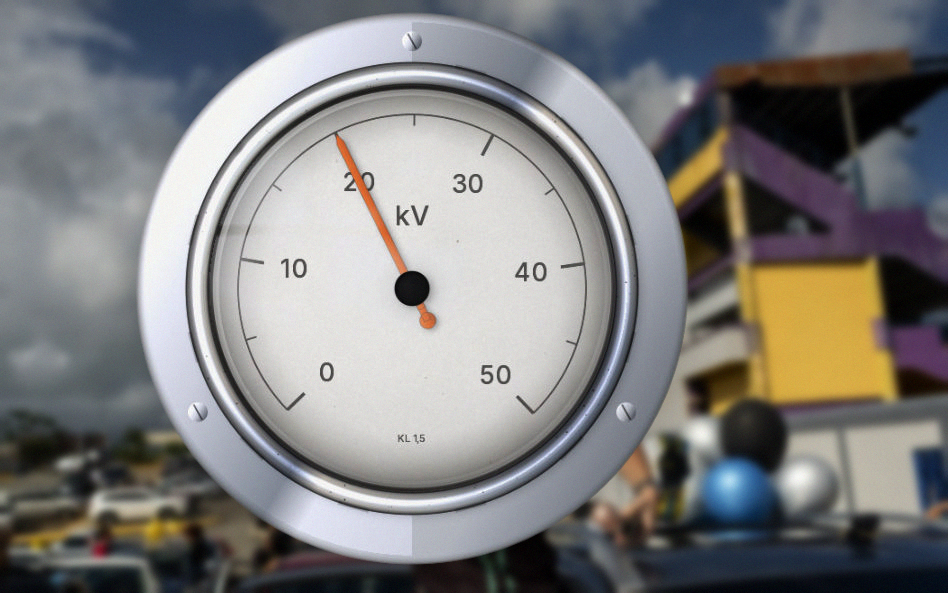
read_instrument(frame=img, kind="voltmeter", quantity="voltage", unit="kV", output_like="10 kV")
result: 20 kV
